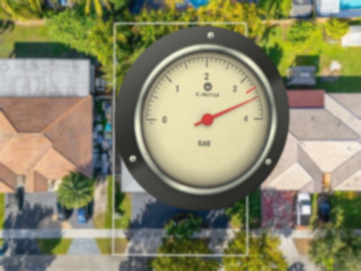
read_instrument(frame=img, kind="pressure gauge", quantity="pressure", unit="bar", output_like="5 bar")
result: 3.5 bar
